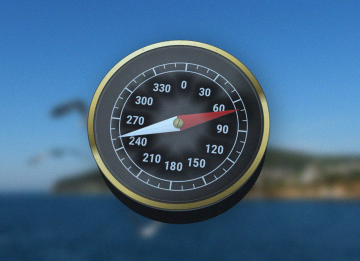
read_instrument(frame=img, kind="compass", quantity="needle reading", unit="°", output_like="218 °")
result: 70 °
